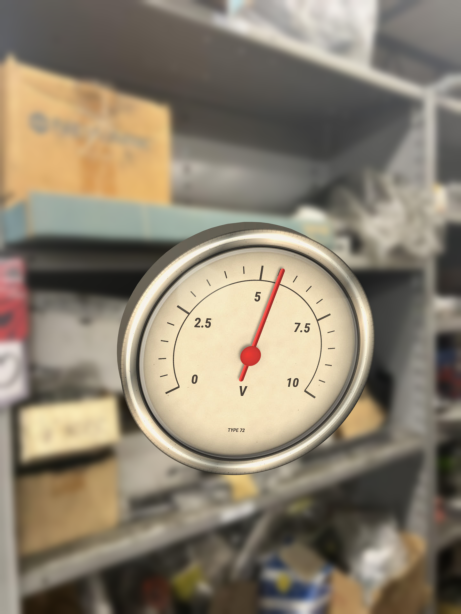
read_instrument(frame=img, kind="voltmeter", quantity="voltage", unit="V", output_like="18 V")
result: 5.5 V
